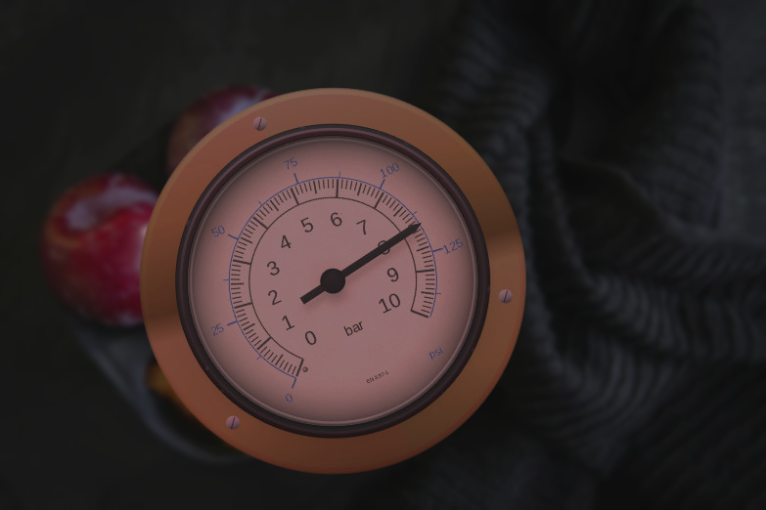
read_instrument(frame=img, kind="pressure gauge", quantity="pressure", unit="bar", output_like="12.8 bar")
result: 8 bar
